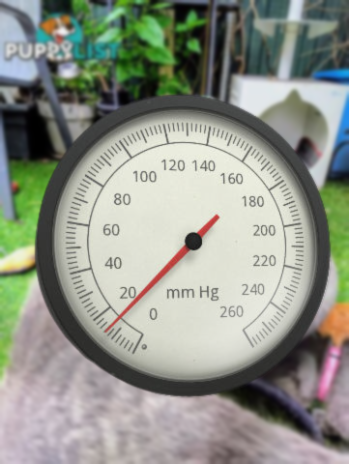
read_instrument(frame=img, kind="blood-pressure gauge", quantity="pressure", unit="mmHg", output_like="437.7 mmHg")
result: 14 mmHg
